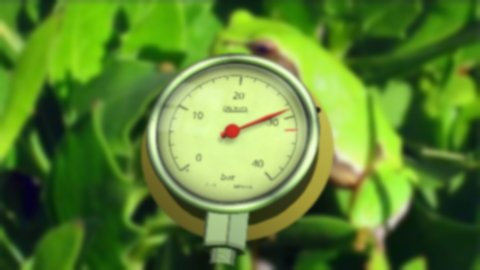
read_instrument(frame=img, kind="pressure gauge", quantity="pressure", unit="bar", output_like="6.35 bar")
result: 29 bar
